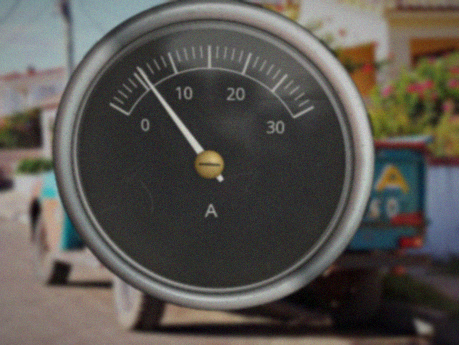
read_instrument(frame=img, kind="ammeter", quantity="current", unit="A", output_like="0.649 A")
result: 6 A
